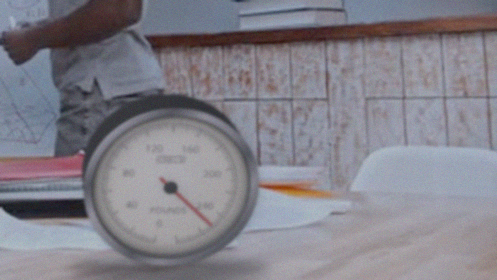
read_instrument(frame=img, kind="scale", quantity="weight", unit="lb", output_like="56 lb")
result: 250 lb
